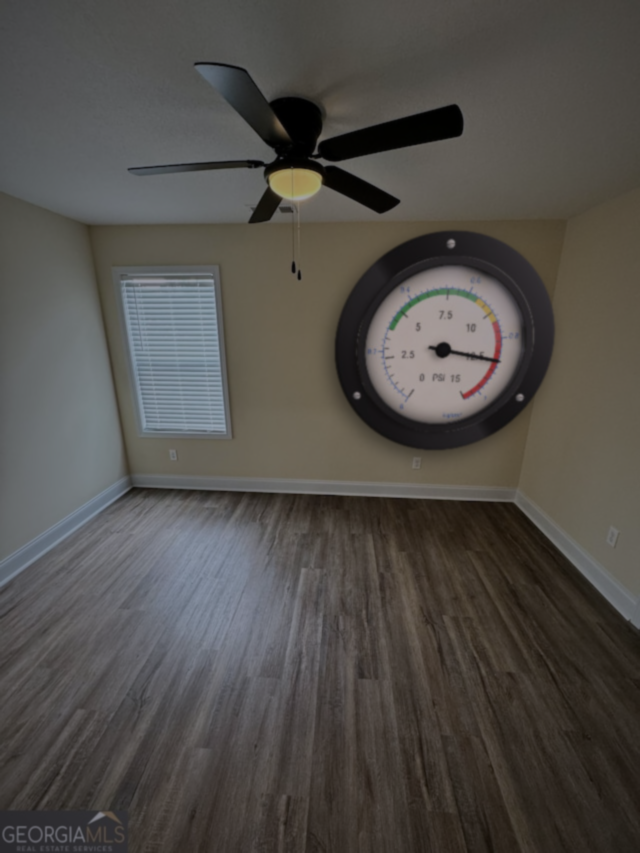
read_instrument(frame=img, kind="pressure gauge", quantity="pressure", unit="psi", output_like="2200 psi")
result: 12.5 psi
